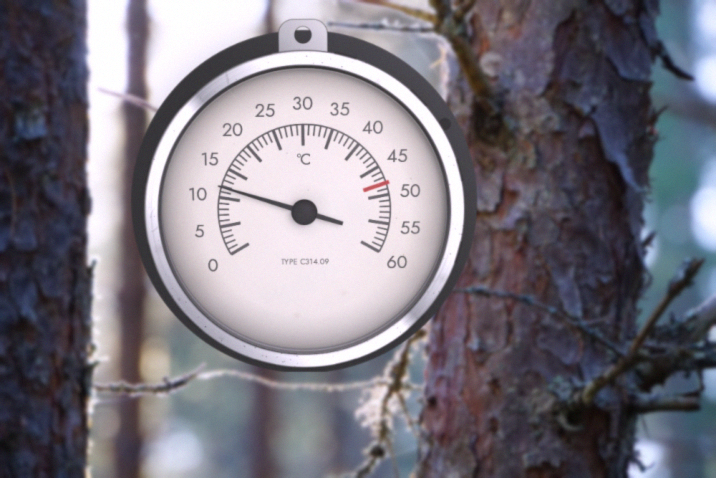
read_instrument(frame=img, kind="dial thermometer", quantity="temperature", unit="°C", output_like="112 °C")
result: 12 °C
